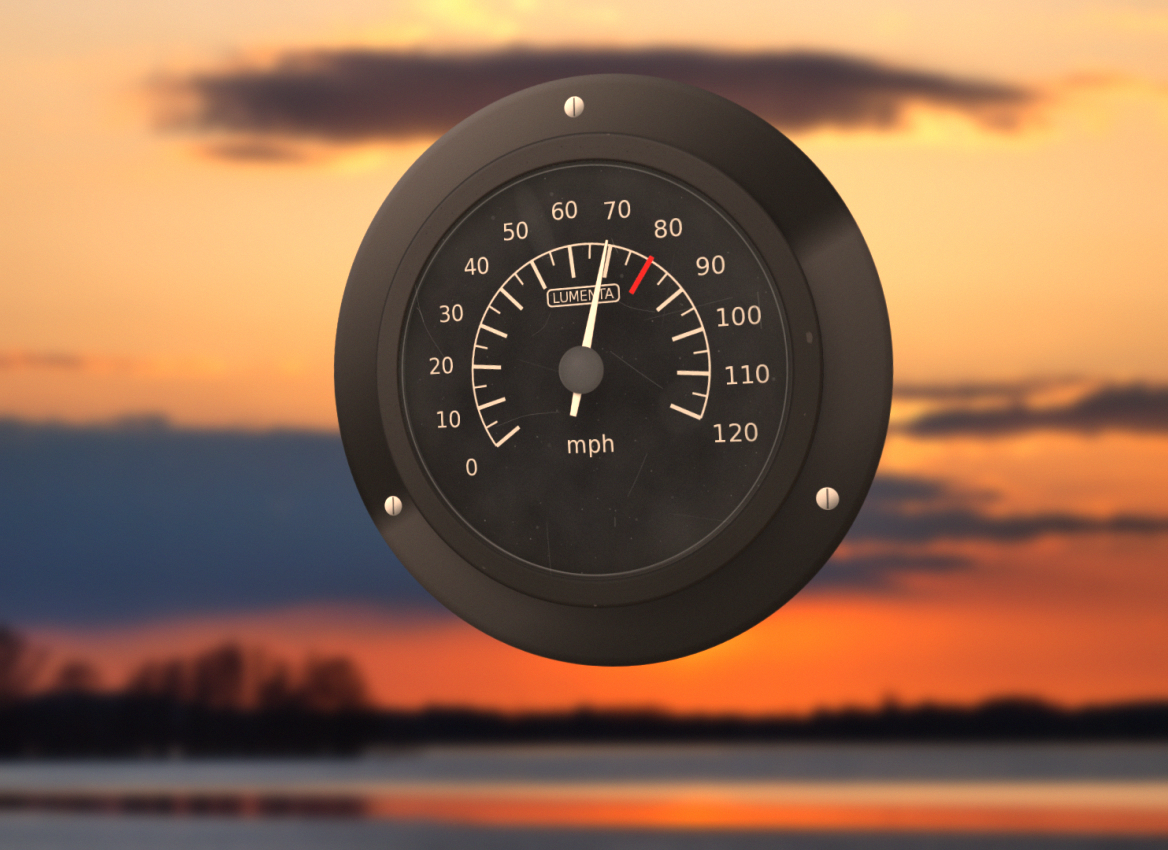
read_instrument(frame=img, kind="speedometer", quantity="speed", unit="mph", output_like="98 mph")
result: 70 mph
